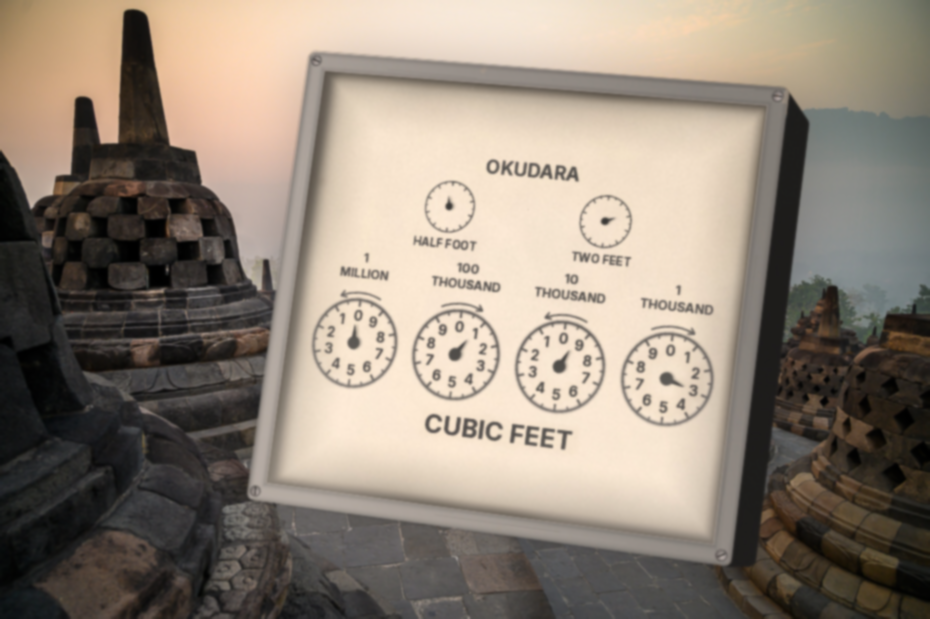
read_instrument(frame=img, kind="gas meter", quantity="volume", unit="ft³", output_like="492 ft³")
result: 9300 ft³
